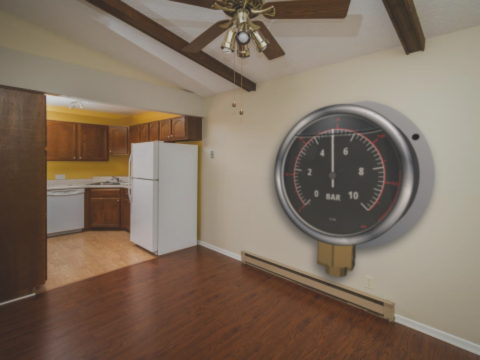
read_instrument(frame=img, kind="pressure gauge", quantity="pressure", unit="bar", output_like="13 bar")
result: 5 bar
